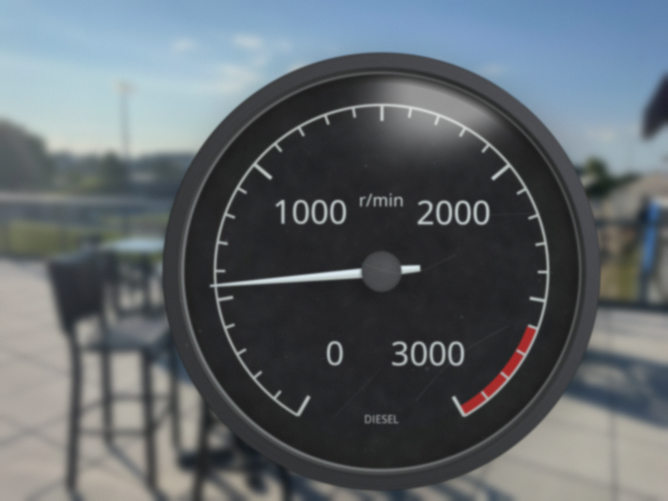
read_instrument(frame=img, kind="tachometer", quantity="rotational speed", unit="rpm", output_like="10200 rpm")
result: 550 rpm
